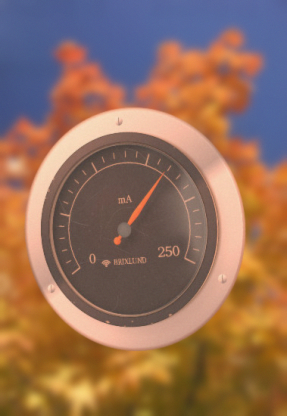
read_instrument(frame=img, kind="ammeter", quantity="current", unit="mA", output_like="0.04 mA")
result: 170 mA
